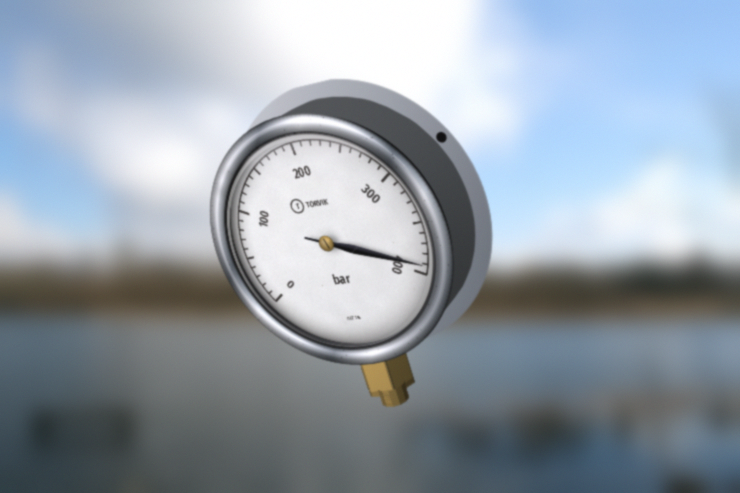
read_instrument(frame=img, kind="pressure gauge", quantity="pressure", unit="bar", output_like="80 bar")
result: 390 bar
